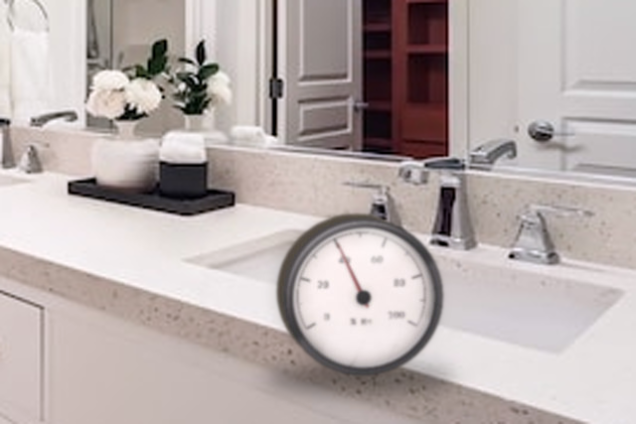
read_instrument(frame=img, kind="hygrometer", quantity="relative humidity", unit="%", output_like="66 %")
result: 40 %
